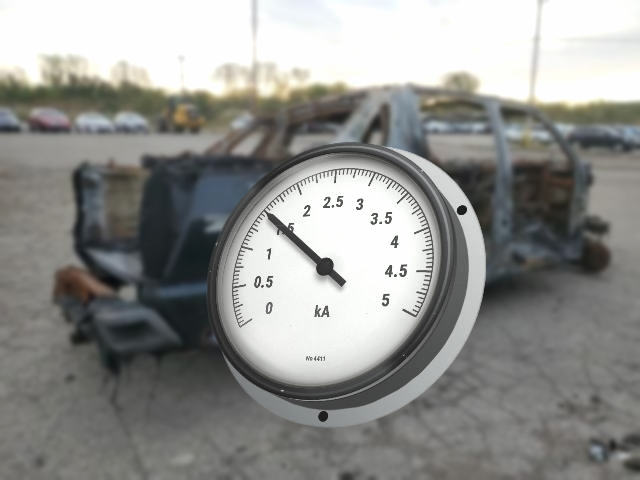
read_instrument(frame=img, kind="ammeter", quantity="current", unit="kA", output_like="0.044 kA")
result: 1.5 kA
